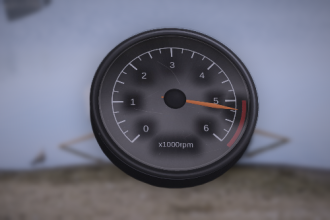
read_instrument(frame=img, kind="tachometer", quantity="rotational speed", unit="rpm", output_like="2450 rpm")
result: 5250 rpm
